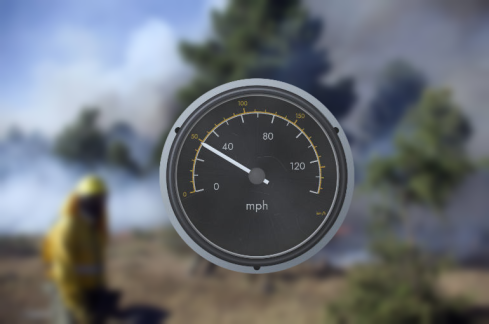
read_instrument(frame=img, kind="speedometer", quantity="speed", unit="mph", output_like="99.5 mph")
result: 30 mph
